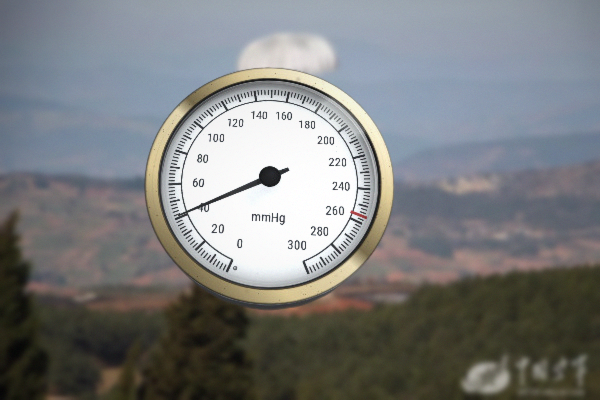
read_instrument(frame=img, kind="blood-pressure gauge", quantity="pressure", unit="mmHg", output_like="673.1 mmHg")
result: 40 mmHg
